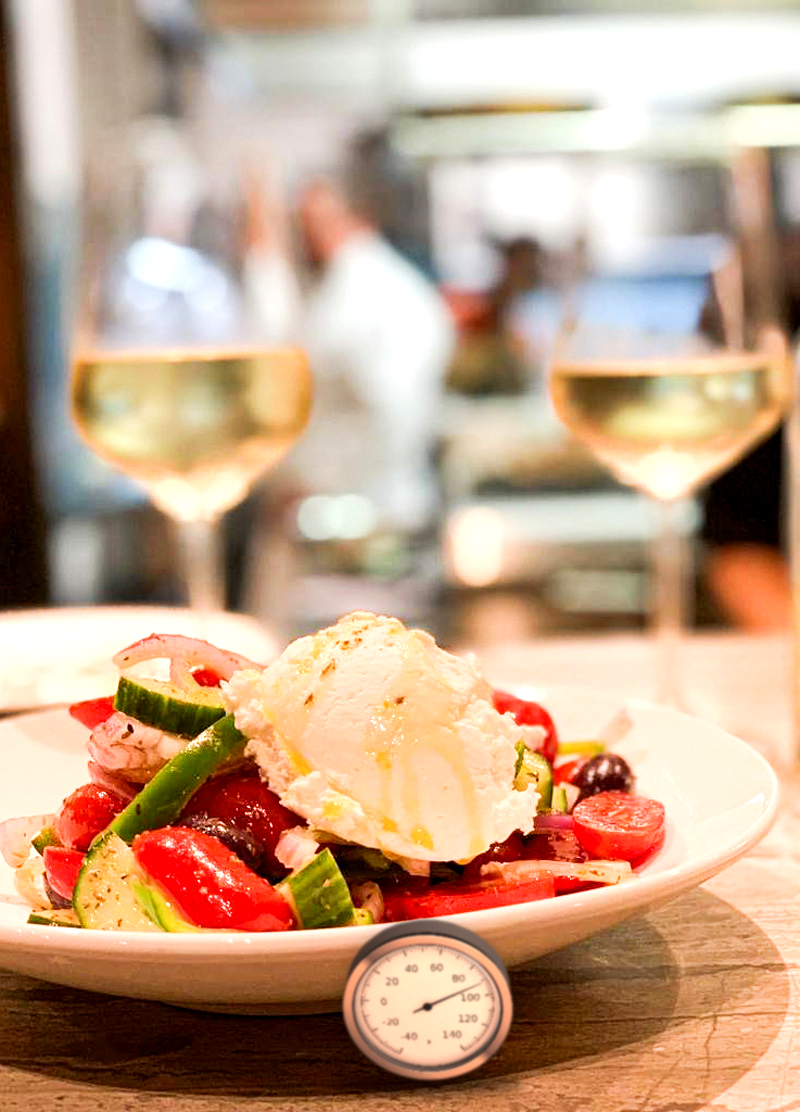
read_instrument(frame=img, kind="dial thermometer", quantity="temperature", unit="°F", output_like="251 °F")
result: 90 °F
